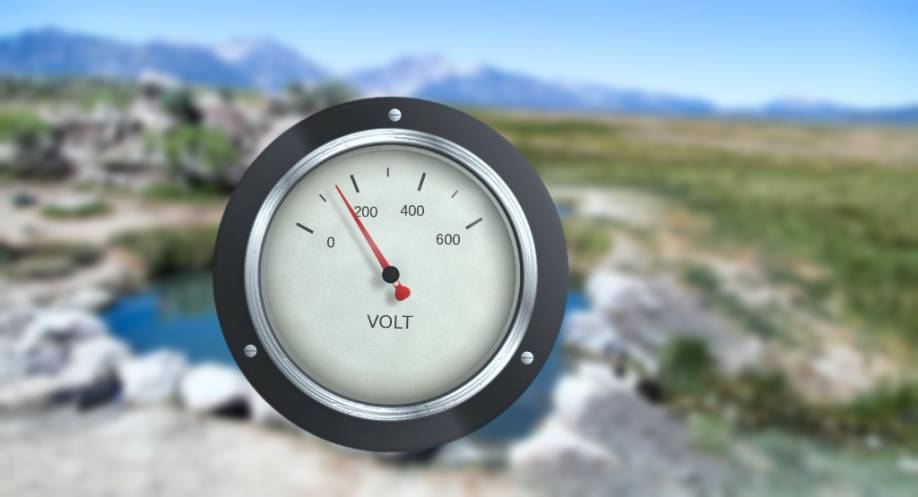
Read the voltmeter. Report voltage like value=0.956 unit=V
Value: value=150 unit=V
